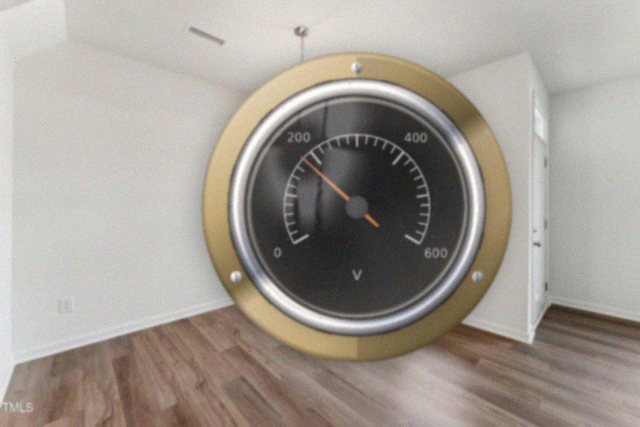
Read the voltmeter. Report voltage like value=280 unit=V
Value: value=180 unit=V
